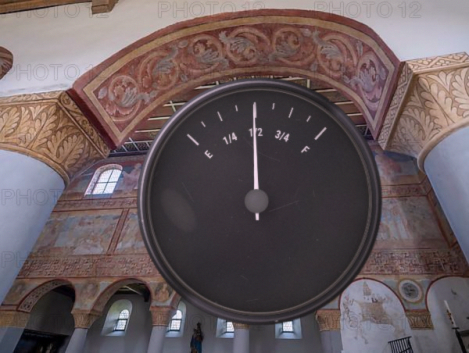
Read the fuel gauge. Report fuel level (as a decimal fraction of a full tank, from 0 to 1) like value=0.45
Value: value=0.5
